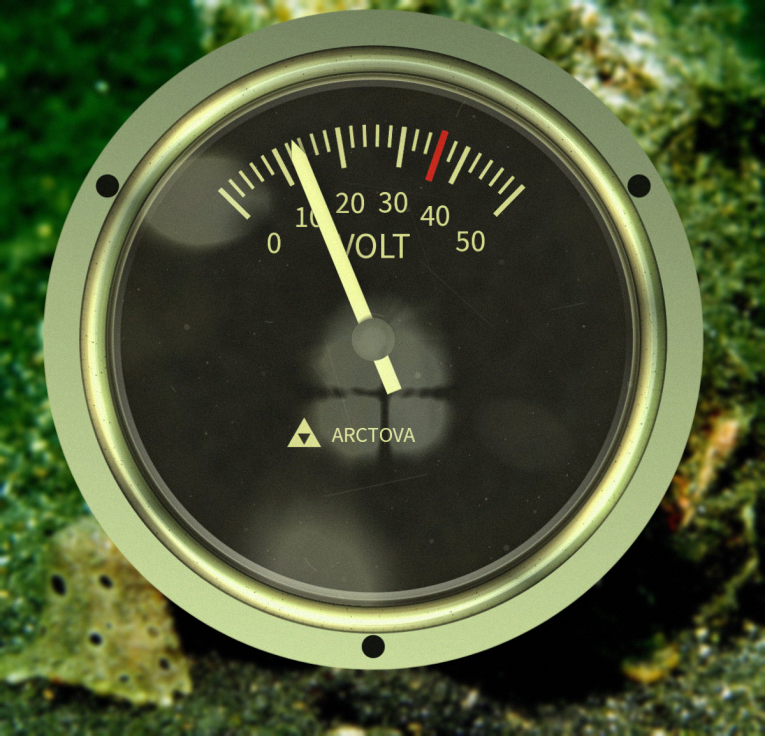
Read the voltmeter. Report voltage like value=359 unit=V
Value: value=13 unit=V
